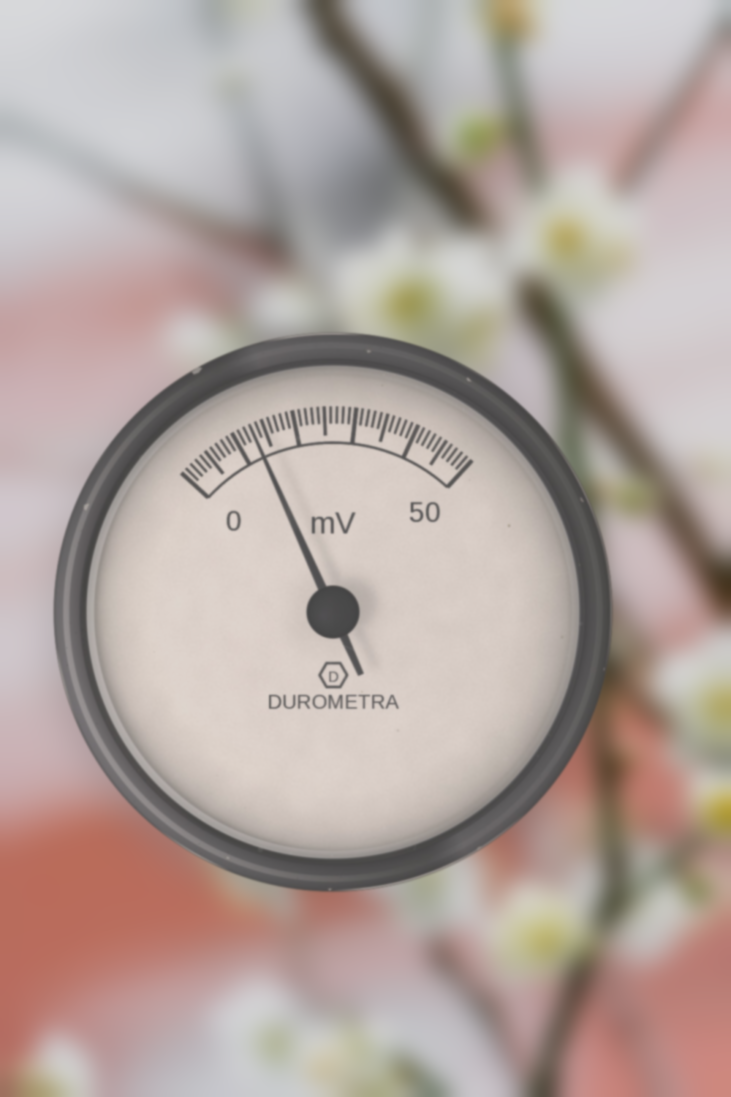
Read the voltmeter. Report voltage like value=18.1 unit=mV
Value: value=13 unit=mV
